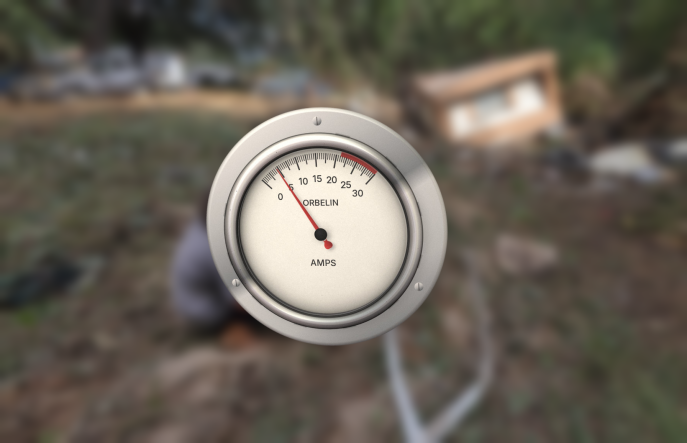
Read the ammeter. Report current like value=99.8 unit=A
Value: value=5 unit=A
